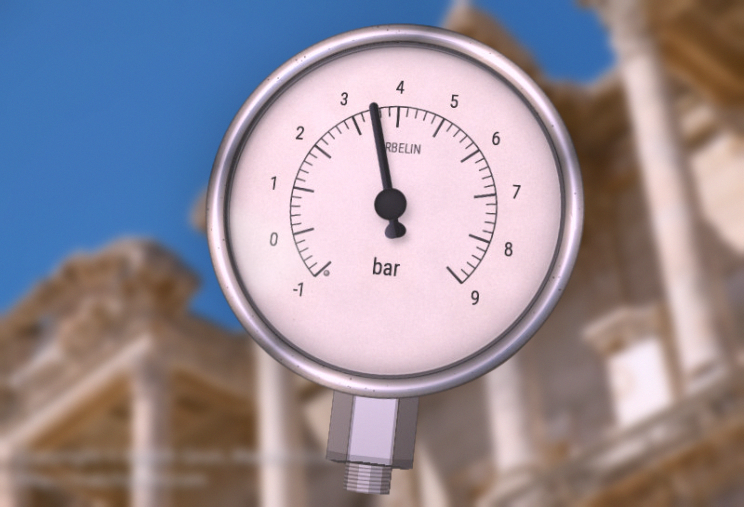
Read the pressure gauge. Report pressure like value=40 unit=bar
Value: value=3.5 unit=bar
